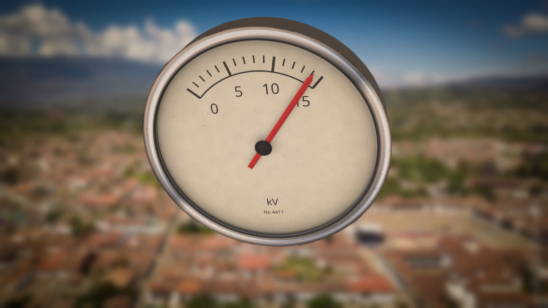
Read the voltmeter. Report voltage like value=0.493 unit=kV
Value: value=14 unit=kV
